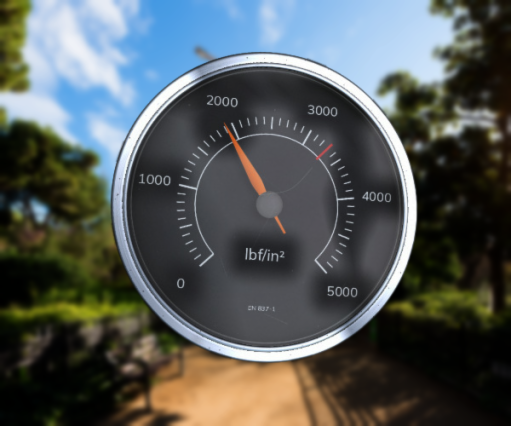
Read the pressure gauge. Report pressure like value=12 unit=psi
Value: value=1900 unit=psi
